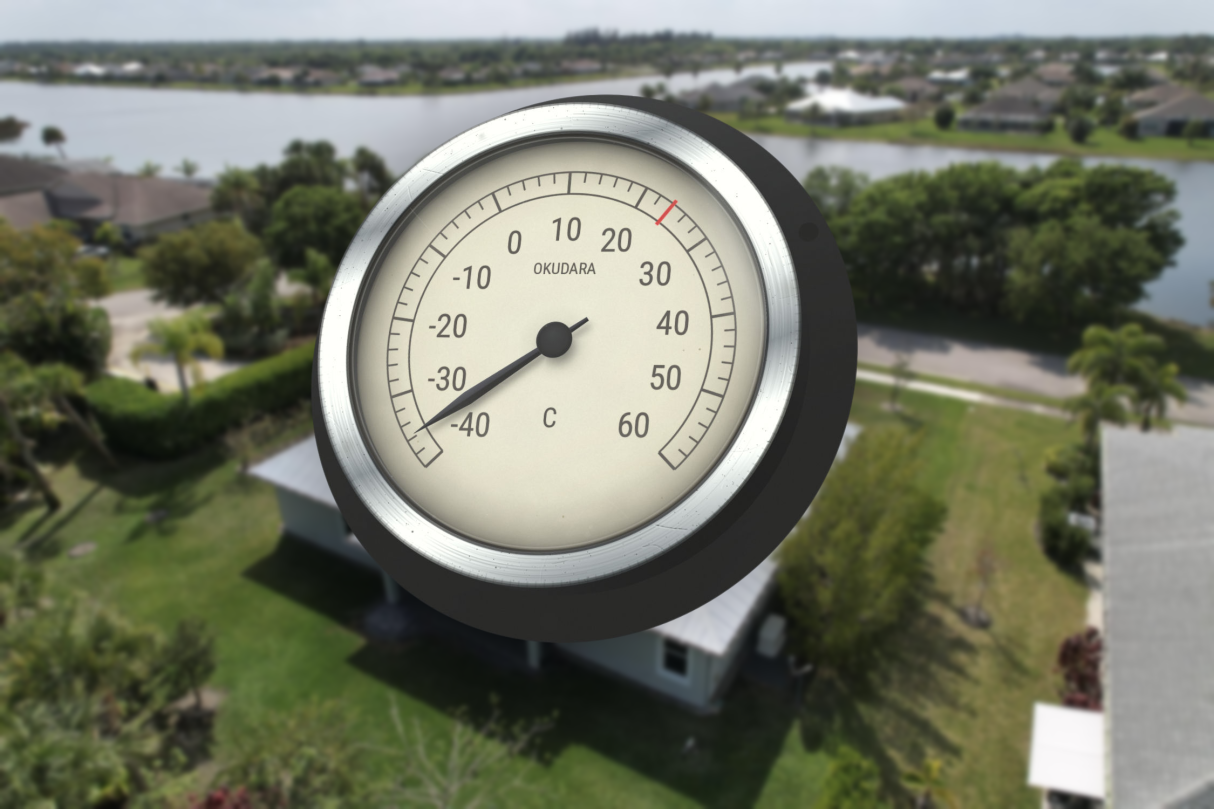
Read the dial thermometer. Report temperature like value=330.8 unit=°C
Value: value=-36 unit=°C
